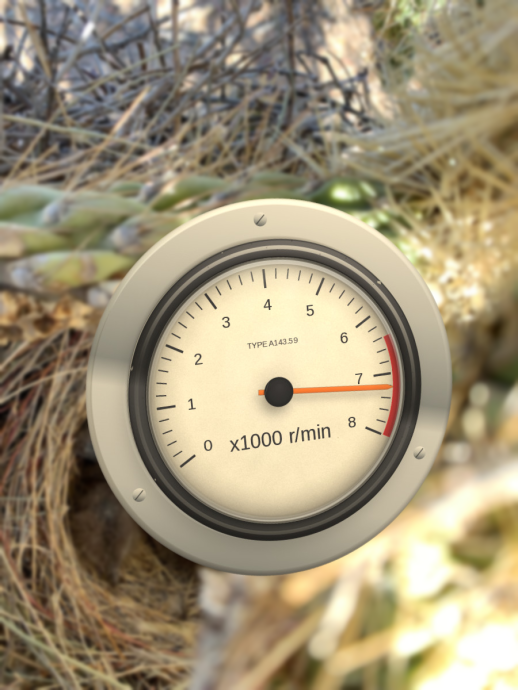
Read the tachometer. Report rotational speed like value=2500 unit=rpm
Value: value=7200 unit=rpm
